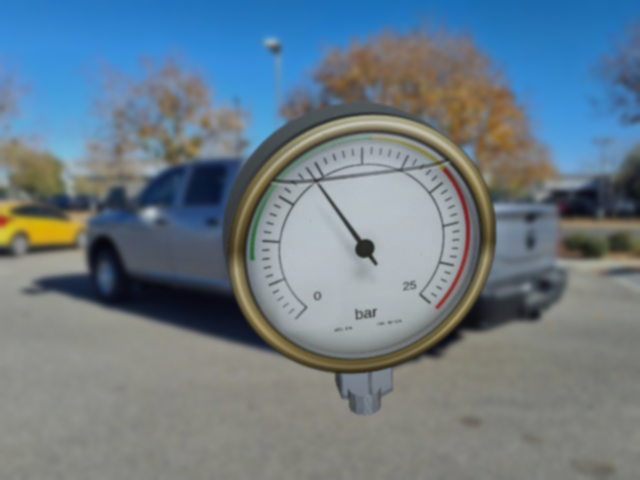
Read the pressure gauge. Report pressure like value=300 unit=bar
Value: value=9.5 unit=bar
